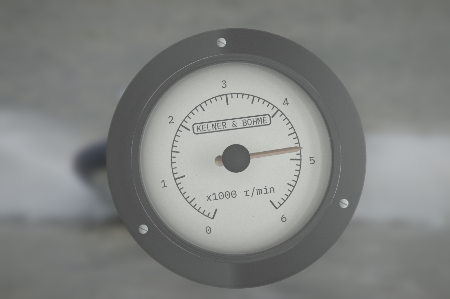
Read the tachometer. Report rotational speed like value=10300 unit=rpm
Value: value=4800 unit=rpm
